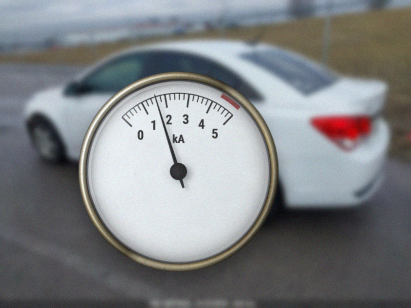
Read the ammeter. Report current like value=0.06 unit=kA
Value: value=1.6 unit=kA
